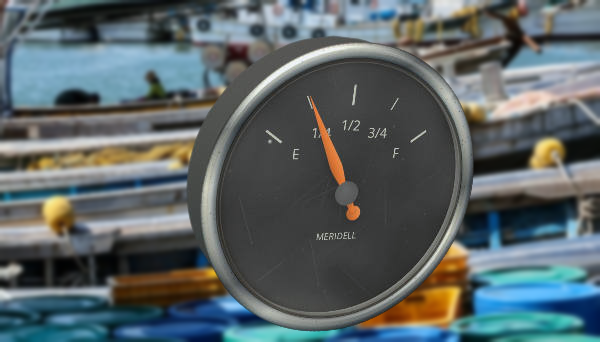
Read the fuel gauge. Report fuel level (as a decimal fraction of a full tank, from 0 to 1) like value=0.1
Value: value=0.25
